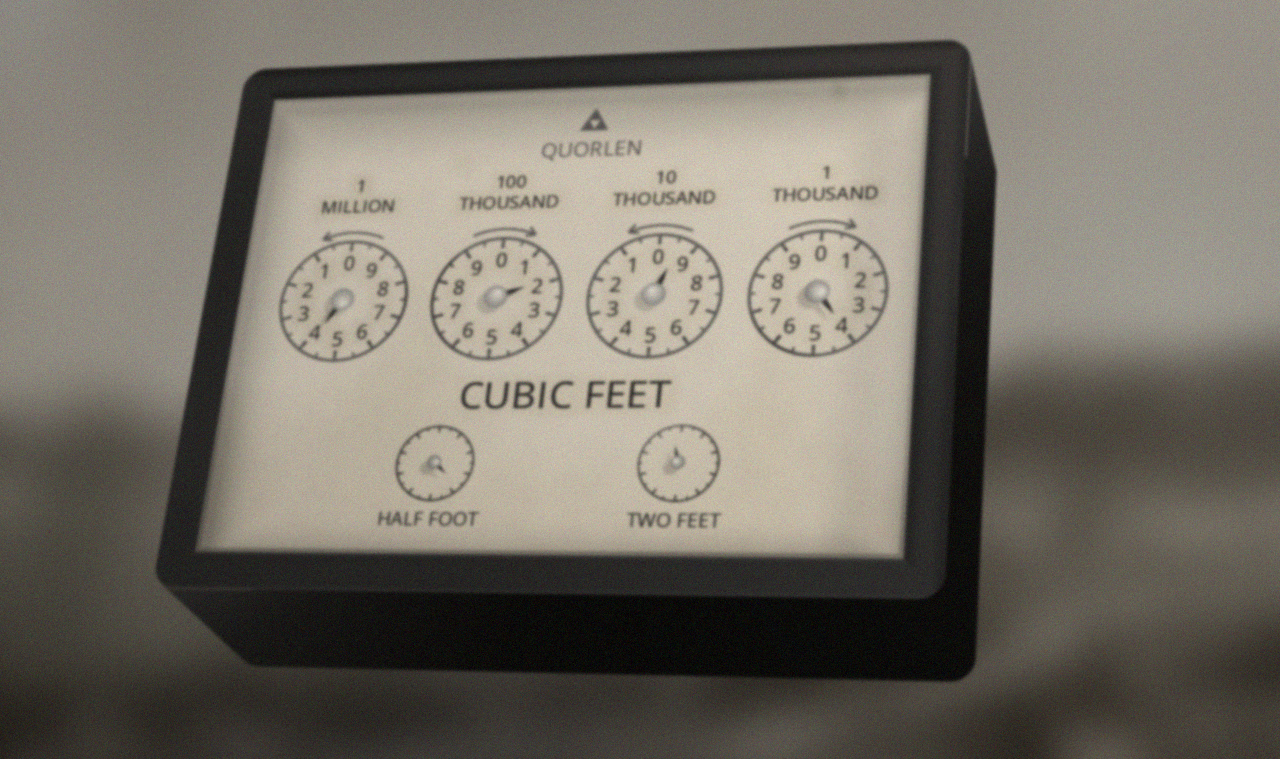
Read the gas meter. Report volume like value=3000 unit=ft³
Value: value=419400 unit=ft³
